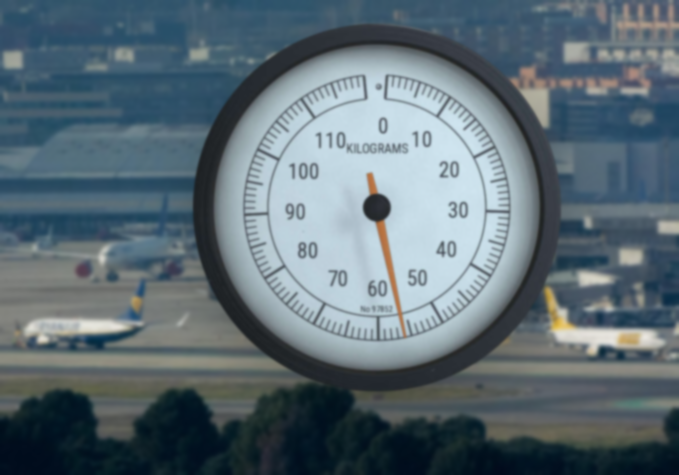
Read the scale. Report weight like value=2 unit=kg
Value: value=56 unit=kg
